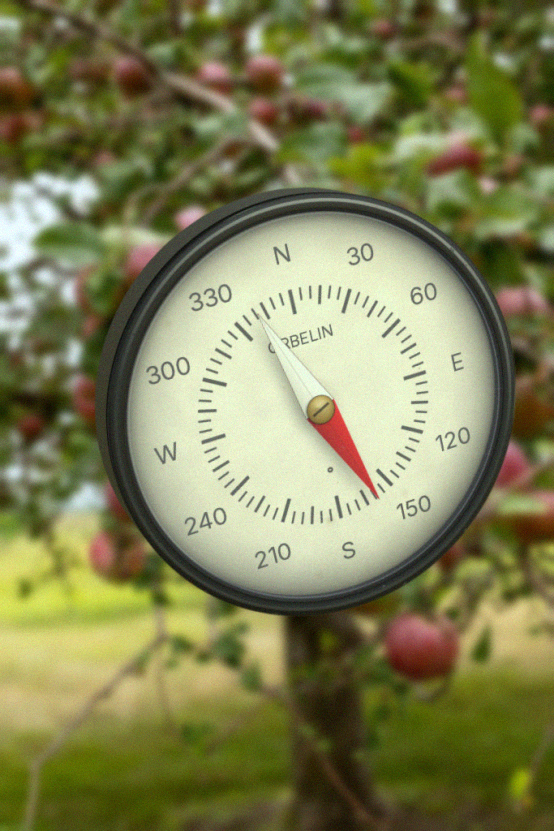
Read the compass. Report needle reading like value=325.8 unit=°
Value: value=160 unit=°
